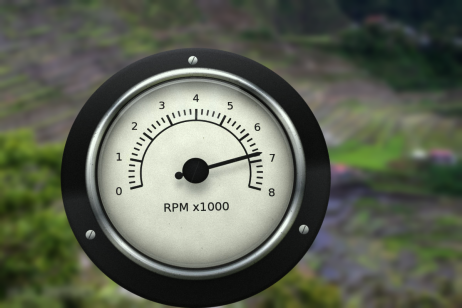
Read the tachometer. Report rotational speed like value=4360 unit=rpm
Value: value=6800 unit=rpm
